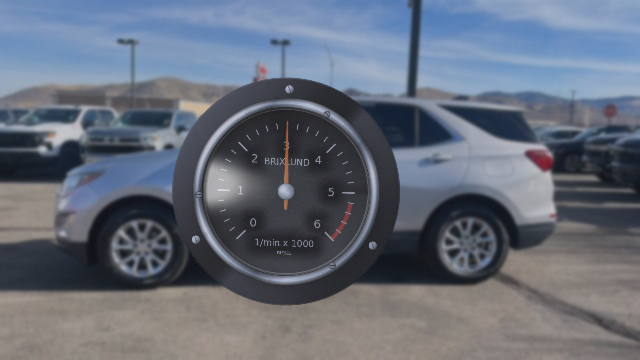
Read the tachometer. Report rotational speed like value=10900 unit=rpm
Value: value=3000 unit=rpm
